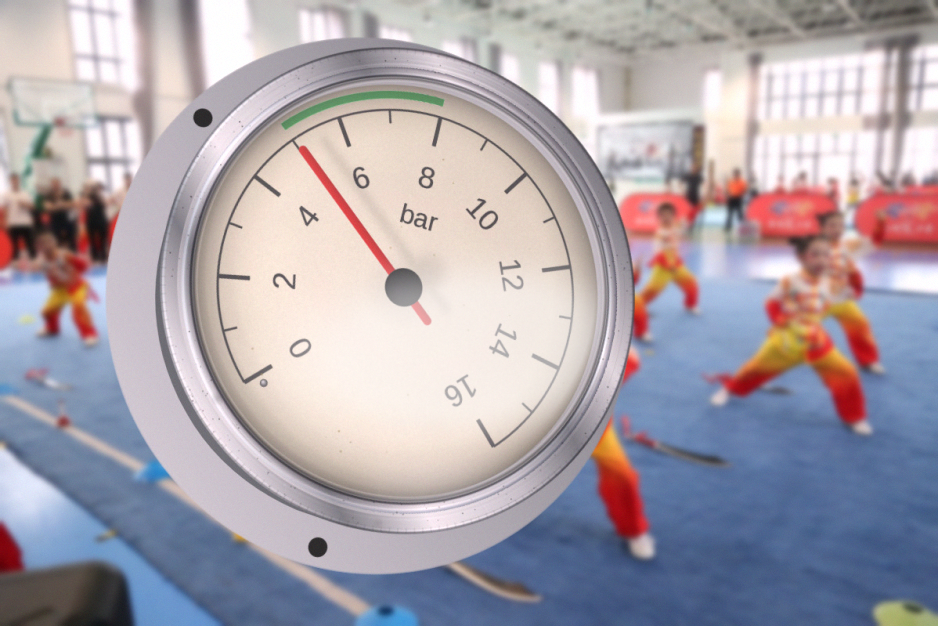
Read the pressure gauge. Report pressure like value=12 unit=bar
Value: value=5 unit=bar
